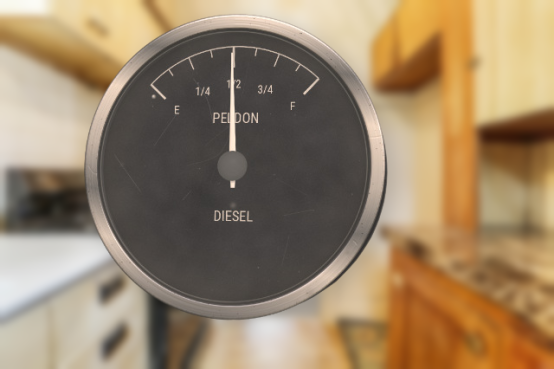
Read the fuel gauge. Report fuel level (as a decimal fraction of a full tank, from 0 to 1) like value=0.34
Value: value=0.5
